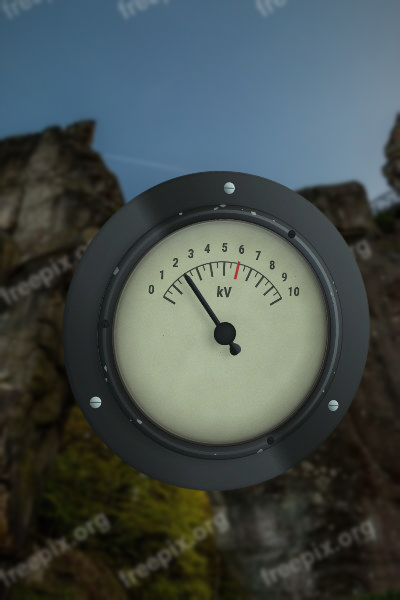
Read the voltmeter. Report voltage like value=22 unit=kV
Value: value=2 unit=kV
